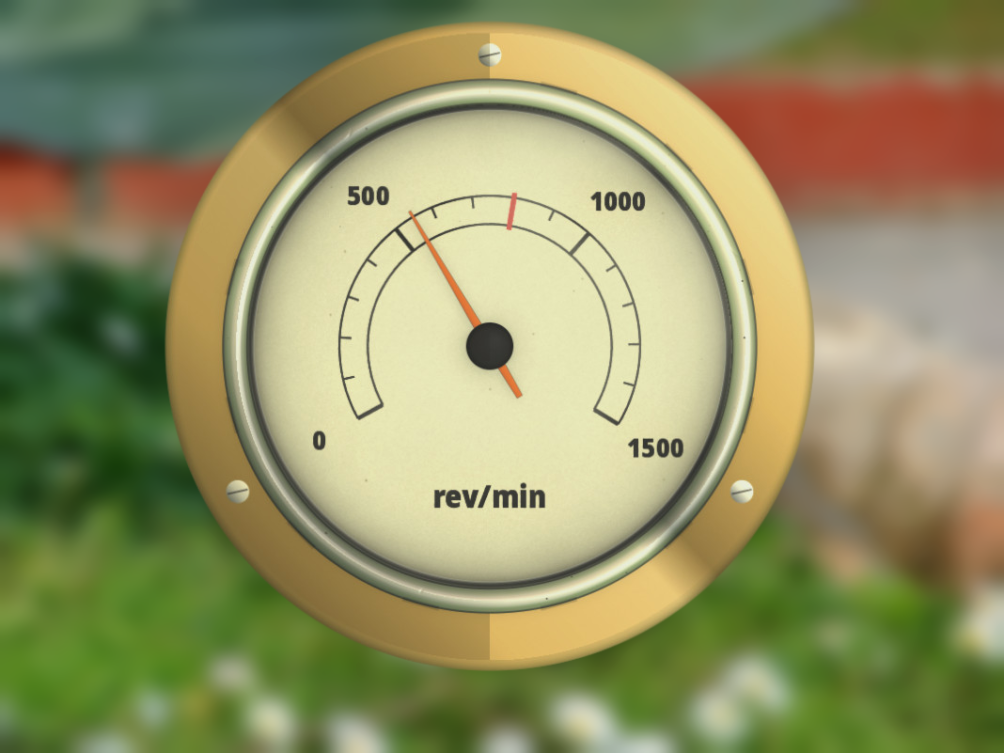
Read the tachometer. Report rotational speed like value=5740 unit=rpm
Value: value=550 unit=rpm
